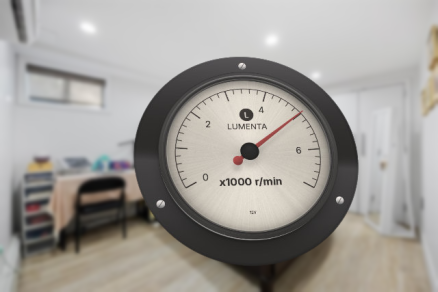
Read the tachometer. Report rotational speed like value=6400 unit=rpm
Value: value=5000 unit=rpm
